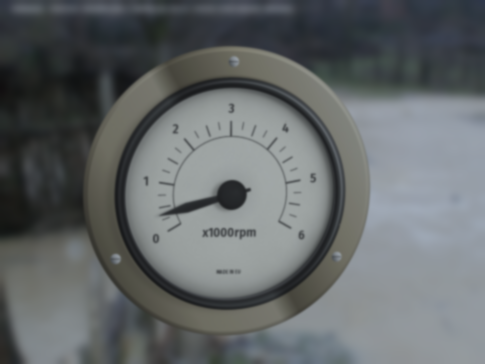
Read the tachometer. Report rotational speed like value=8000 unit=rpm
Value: value=375 unit=rpm
